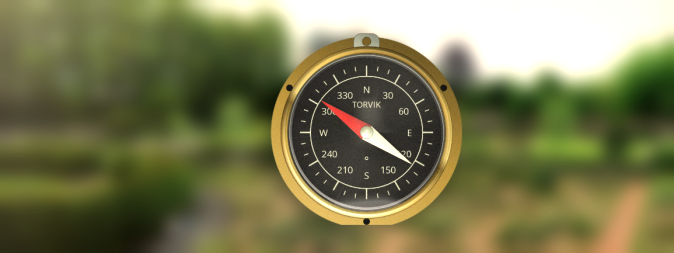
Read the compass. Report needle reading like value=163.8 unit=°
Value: value=305 unit=°
